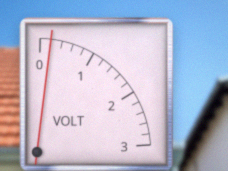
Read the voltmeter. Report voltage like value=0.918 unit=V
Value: value=0.2 unit=V
